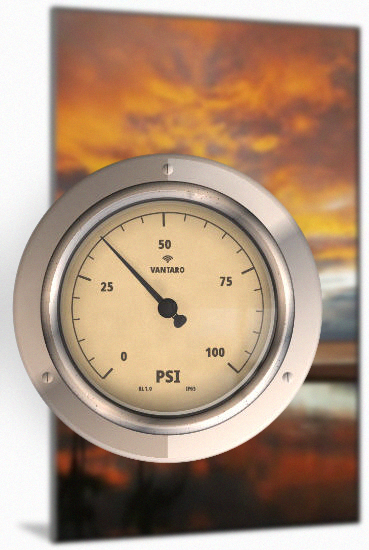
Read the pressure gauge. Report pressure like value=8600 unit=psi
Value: value=35 unit=psi
